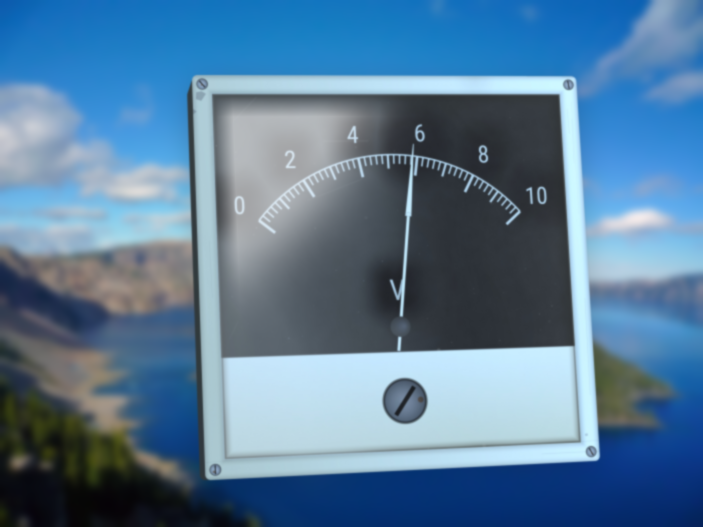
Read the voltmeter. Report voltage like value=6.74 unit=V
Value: value=5.8 unit=V
